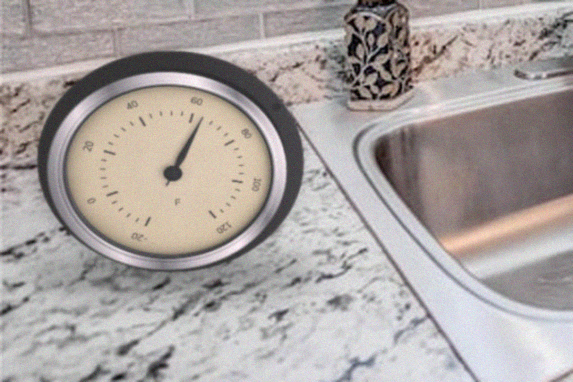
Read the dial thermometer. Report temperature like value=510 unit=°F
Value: value=64 unit=°F
